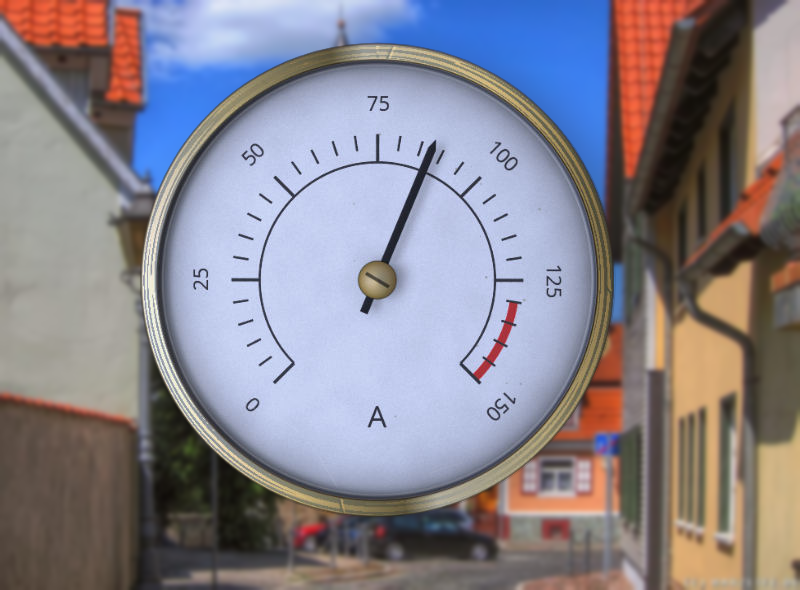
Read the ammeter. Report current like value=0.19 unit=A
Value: value=87.5 unit=A
